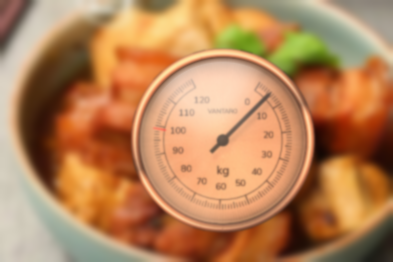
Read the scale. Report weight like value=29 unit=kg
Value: value=5 unit=kg
